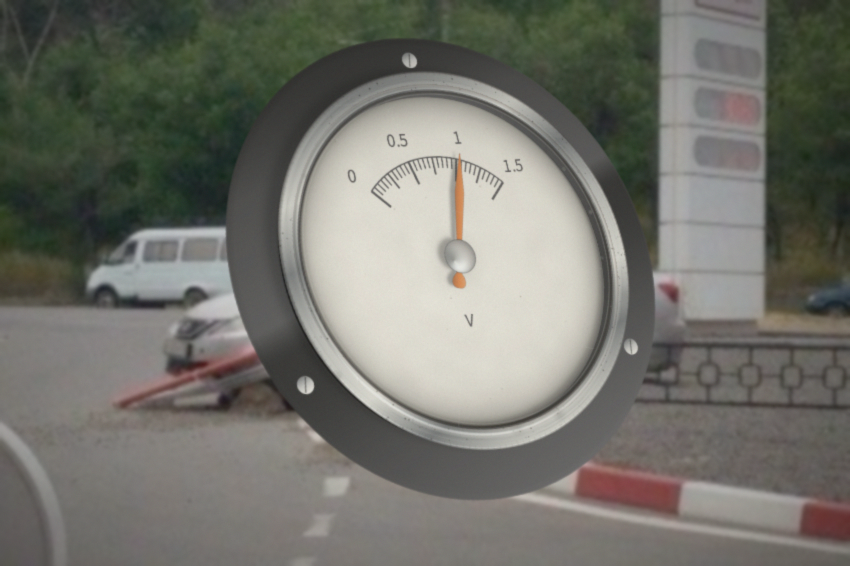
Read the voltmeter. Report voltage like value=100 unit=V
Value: value=1 unit=V
